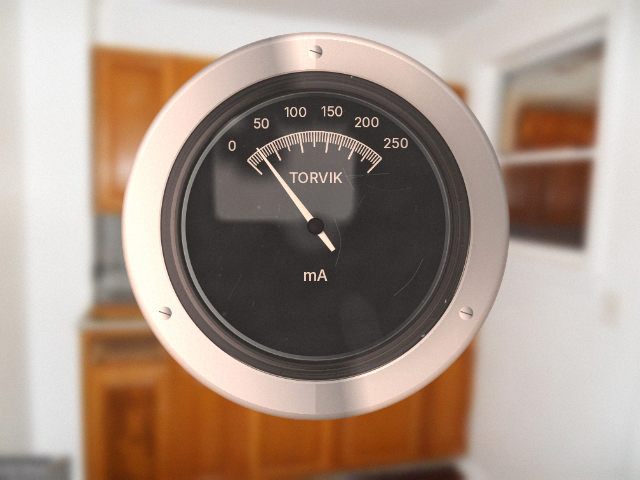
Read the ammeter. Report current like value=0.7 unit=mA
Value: value=25 unit=mA
